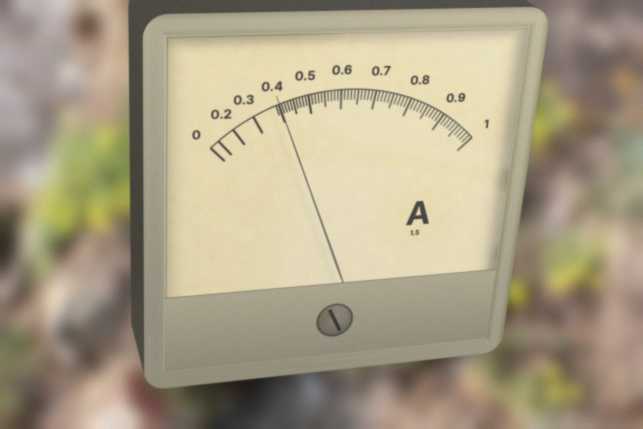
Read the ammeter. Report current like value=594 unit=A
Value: value=0.4 unit=A
